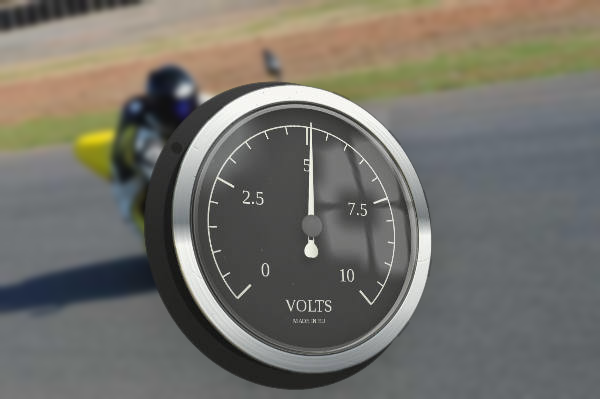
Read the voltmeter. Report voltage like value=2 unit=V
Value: value=5 unit=V
